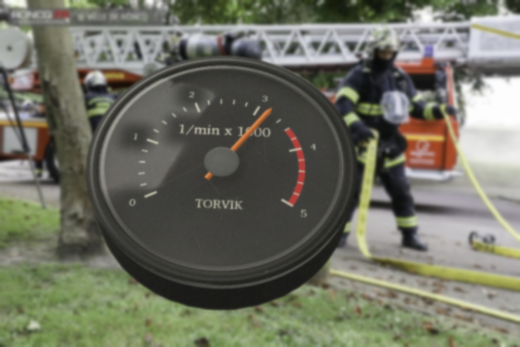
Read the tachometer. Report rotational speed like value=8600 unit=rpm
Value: value=3200 unit=rpm
